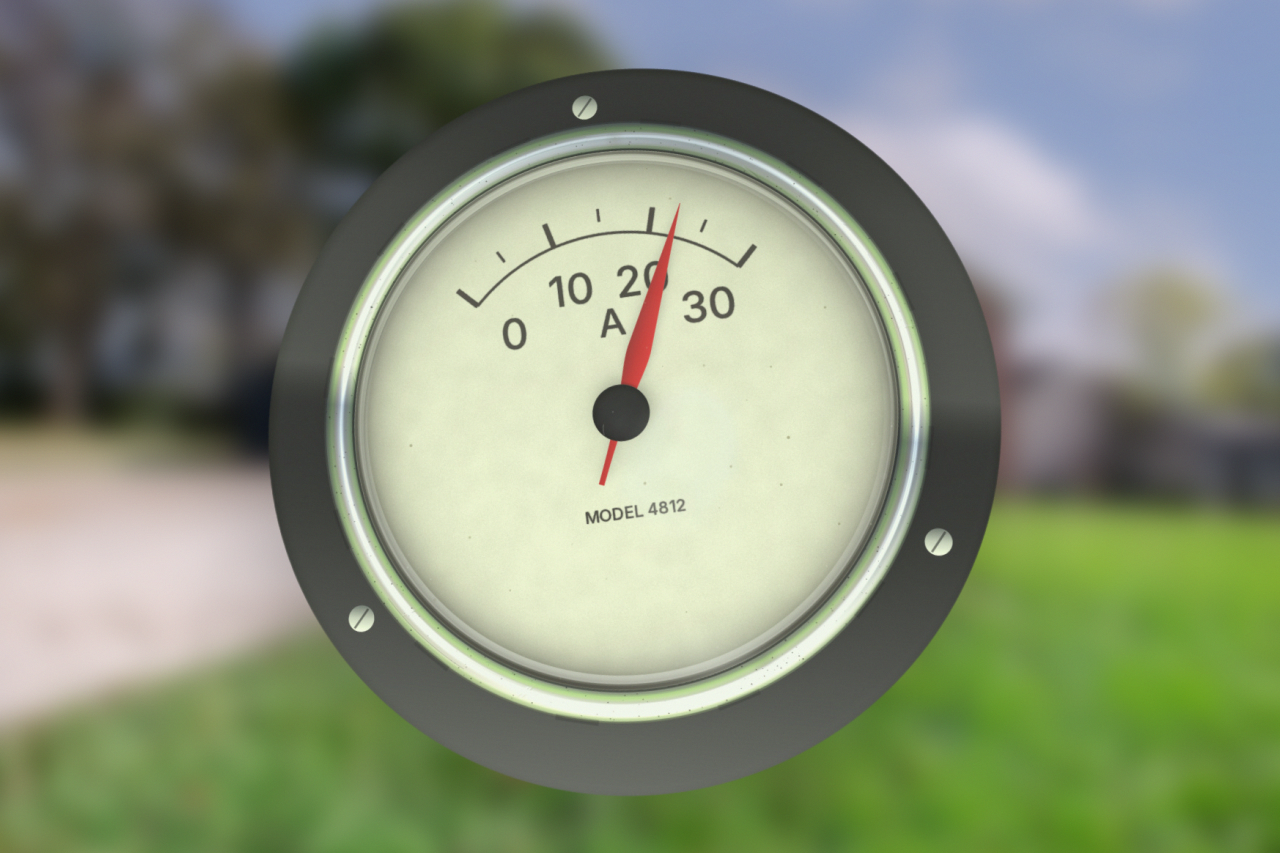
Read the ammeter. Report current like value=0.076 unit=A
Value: value=22.5 unit=A
